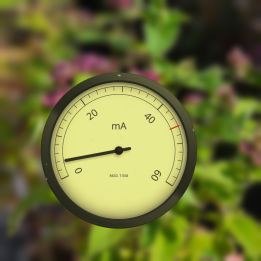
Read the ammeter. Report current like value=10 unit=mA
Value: value=4 unit=mA
